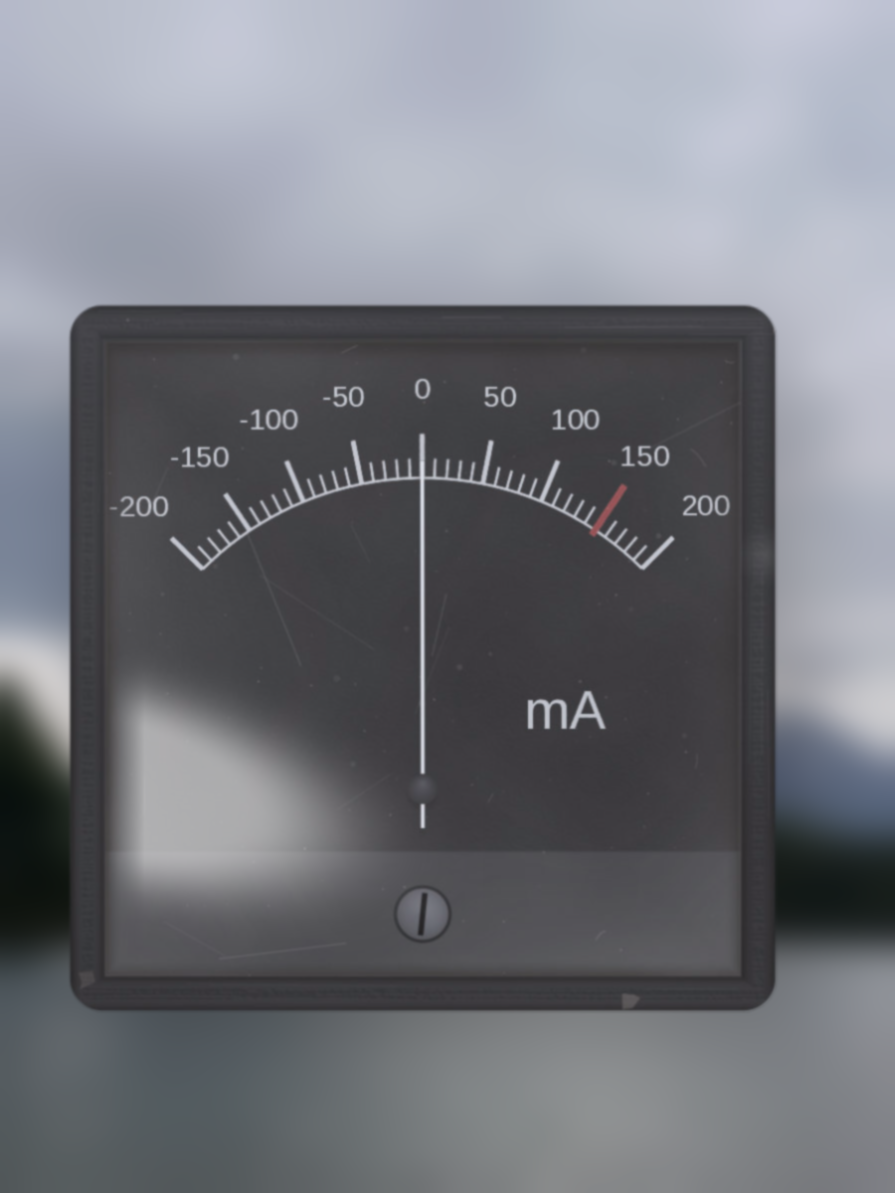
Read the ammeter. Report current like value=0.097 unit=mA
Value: value=0 unit=mA
